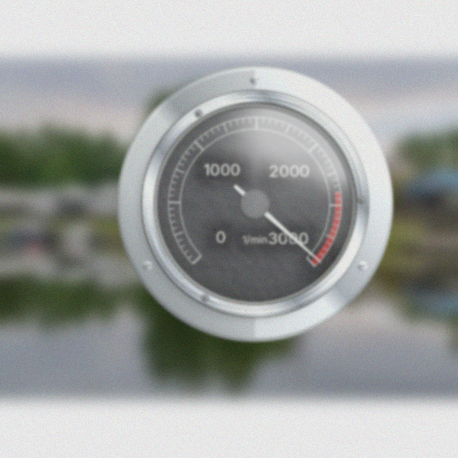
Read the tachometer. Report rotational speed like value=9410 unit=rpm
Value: value=2950 unit=rpm
